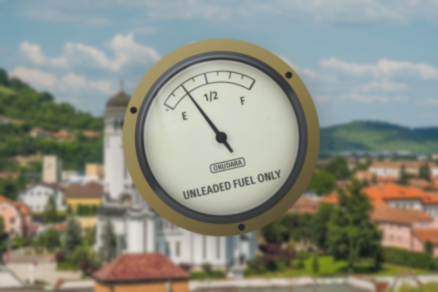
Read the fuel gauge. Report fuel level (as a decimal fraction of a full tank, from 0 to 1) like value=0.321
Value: value=0.25
